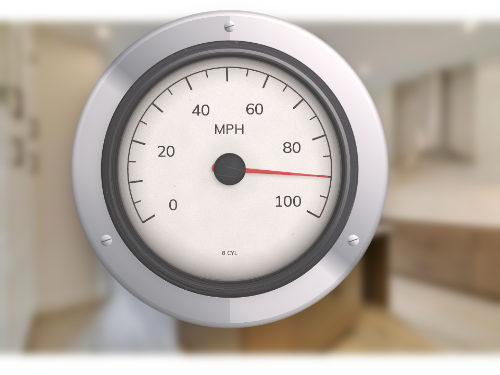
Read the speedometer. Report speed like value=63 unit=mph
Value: value=90 unit=mph
